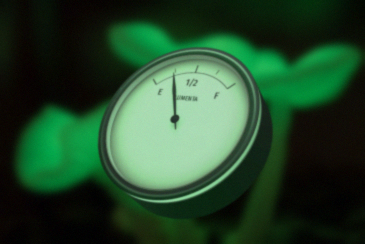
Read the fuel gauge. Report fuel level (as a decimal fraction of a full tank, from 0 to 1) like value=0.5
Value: value=0.25
